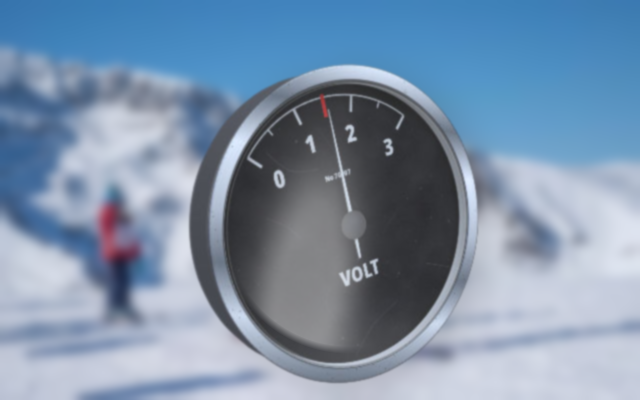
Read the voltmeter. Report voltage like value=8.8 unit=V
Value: value=1.5 unit=V
